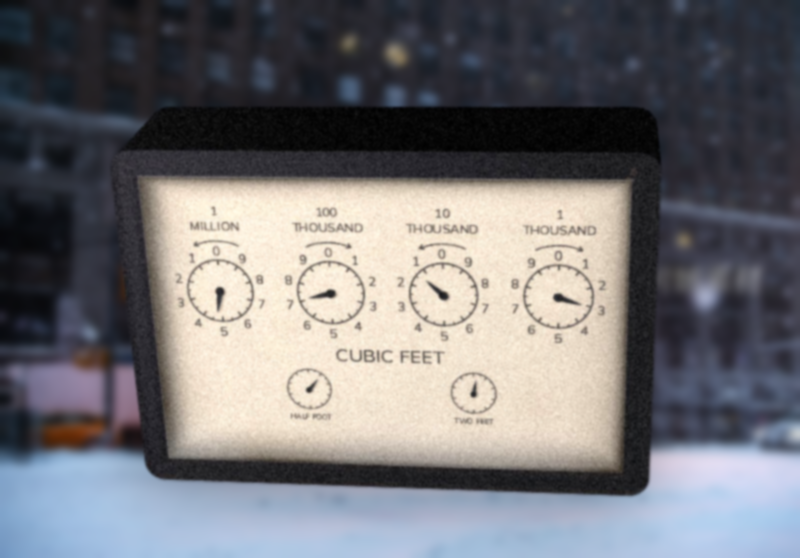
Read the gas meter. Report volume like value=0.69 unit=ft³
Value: value=471300 unit=ft³
